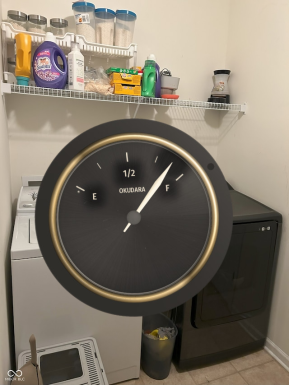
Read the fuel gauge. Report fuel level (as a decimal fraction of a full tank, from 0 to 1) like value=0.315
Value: value=0.875
